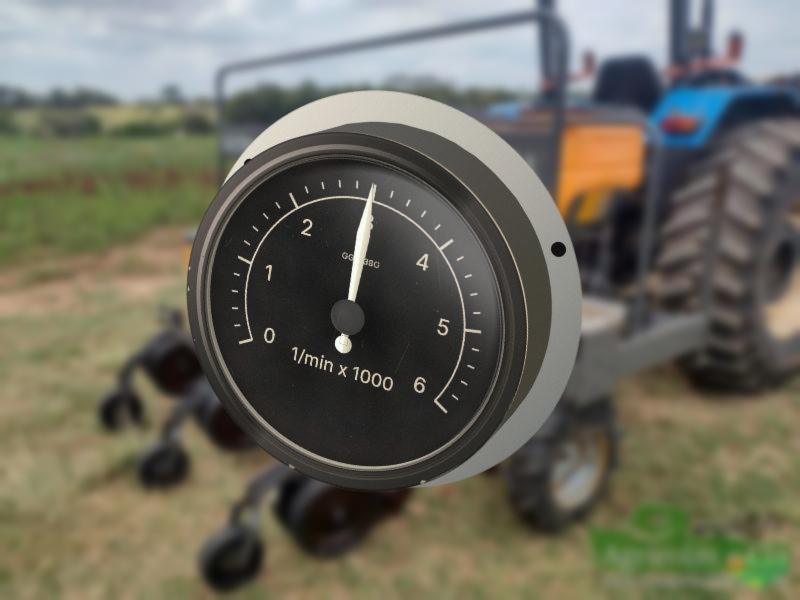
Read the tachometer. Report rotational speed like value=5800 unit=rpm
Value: value=3000 unit=rpm
